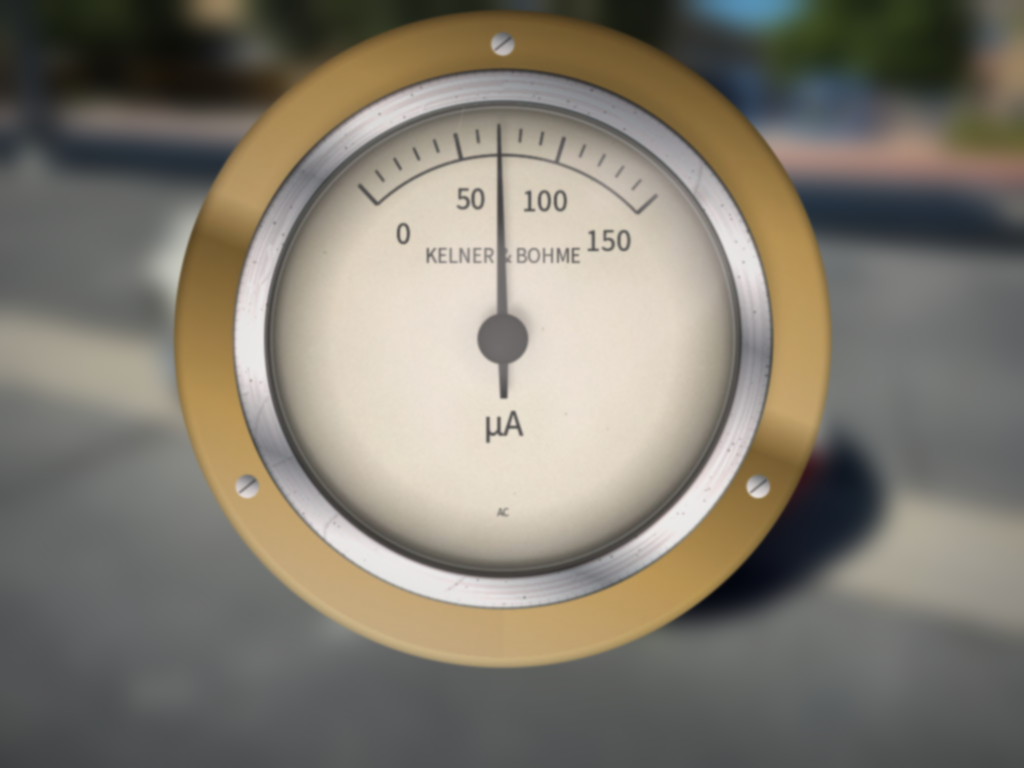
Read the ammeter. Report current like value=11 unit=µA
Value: value=70 unit=µA
